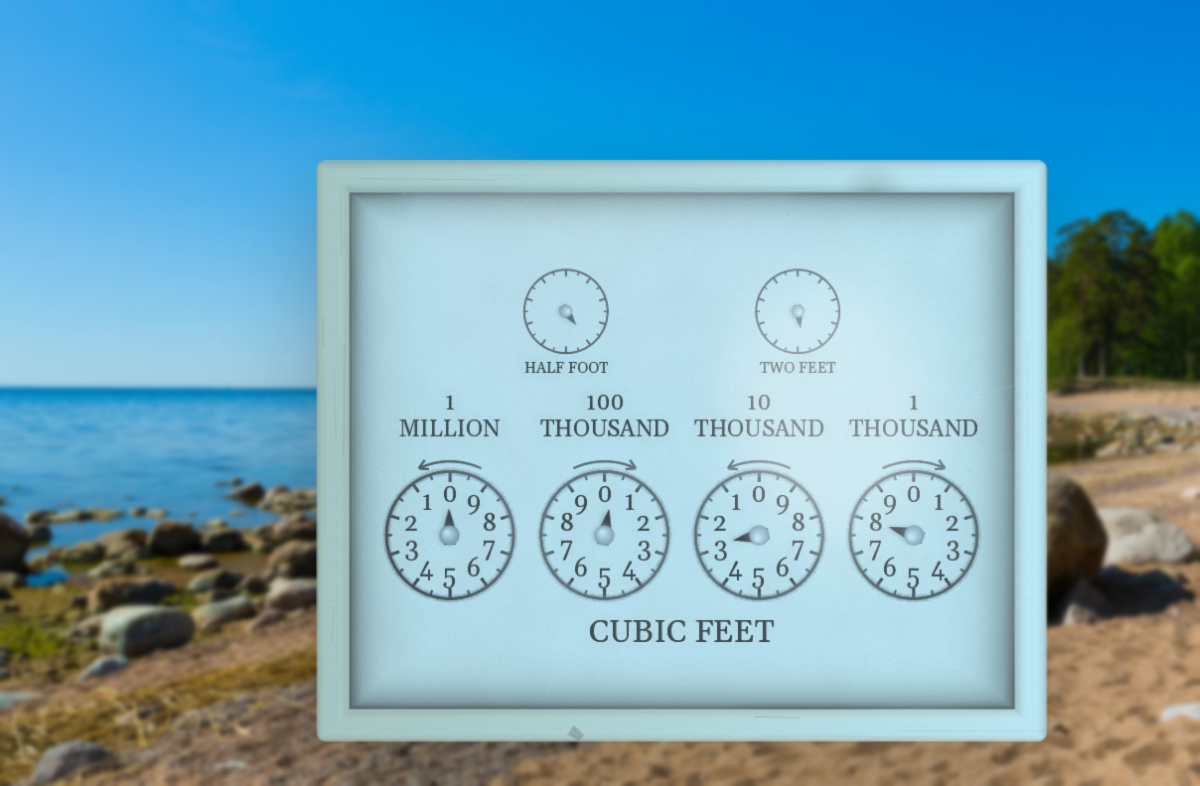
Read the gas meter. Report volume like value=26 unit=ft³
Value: value=2800 unit=ft³
